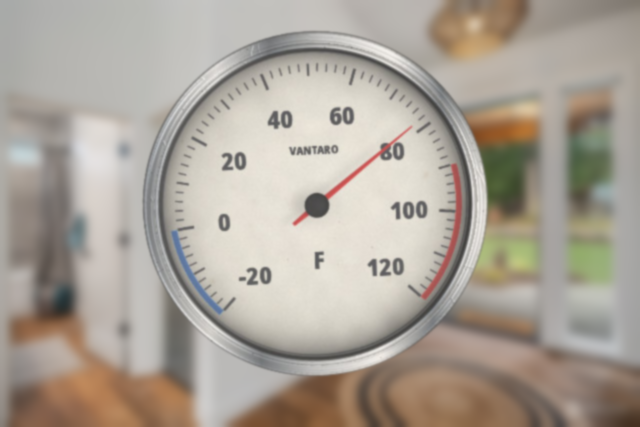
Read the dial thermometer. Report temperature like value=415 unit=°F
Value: value=78 unit=°F
